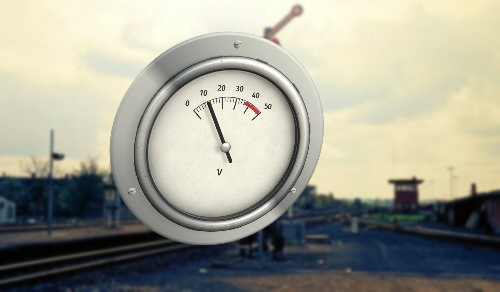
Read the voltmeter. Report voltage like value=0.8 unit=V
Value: value=10 unit=V
